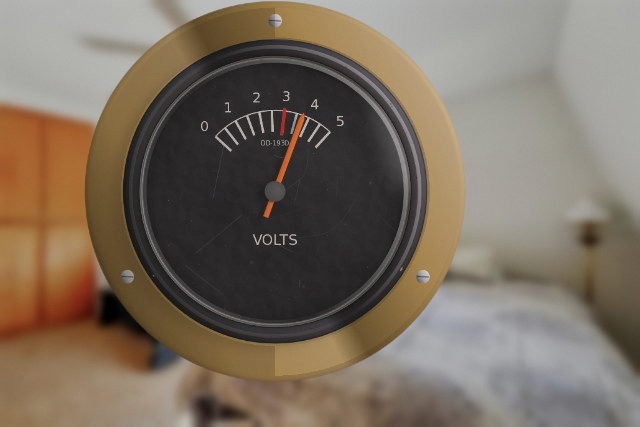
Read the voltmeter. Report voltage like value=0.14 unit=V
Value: value=3.75 unit=V
